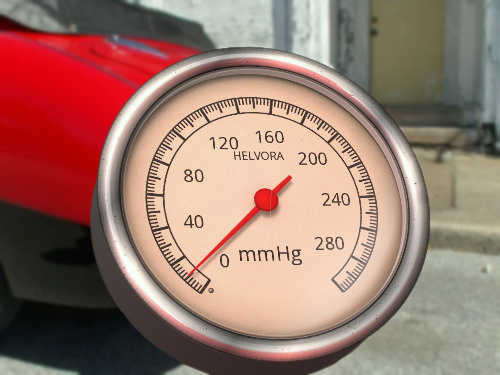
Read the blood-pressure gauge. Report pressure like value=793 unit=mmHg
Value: value=10 unit=mmHg
